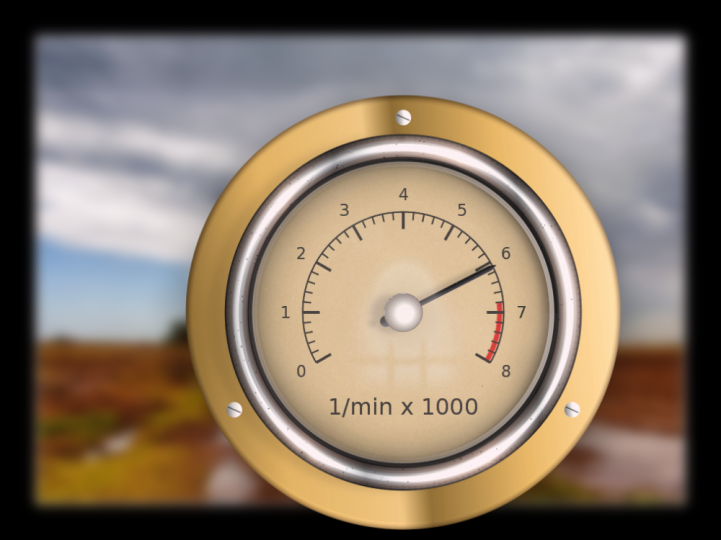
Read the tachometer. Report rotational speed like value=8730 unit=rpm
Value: value=6100 unit=rpm
